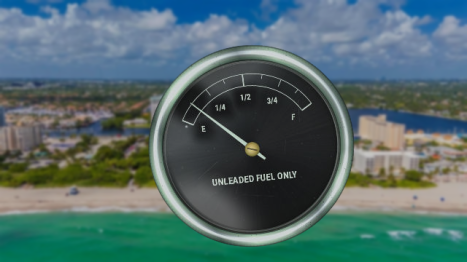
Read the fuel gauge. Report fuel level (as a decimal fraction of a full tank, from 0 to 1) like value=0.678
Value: value=0.125
